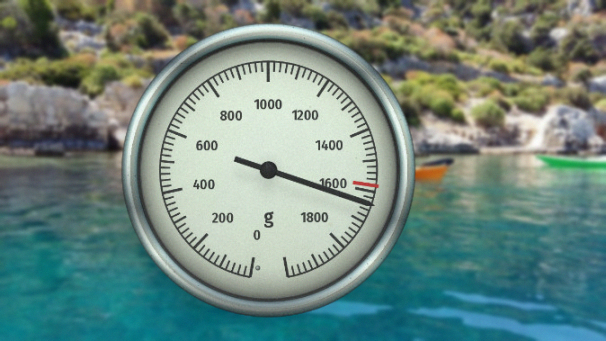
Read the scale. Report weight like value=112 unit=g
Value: value=1640 unit=g
